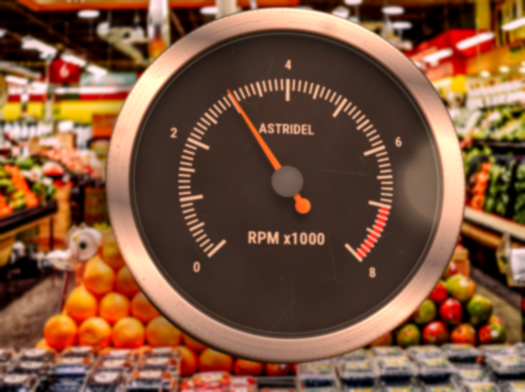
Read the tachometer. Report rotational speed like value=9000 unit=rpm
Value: value=3000 unit=rpm
